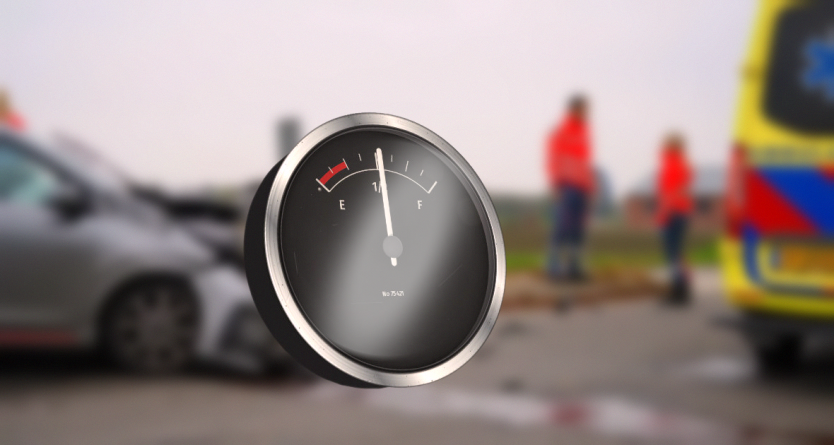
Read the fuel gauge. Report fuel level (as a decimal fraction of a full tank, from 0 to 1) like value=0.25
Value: value=0.5
